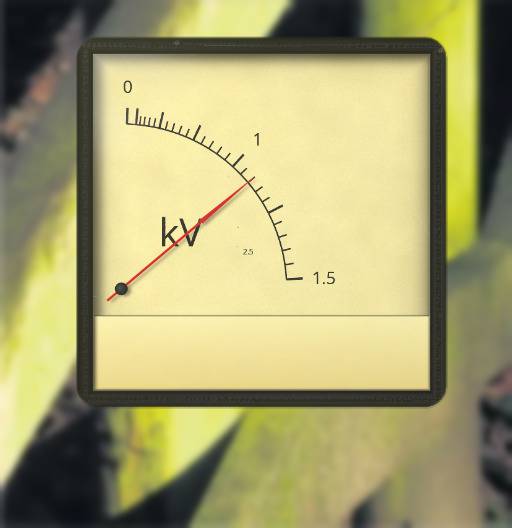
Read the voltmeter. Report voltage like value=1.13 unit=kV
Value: value=1.1 unit=kV
